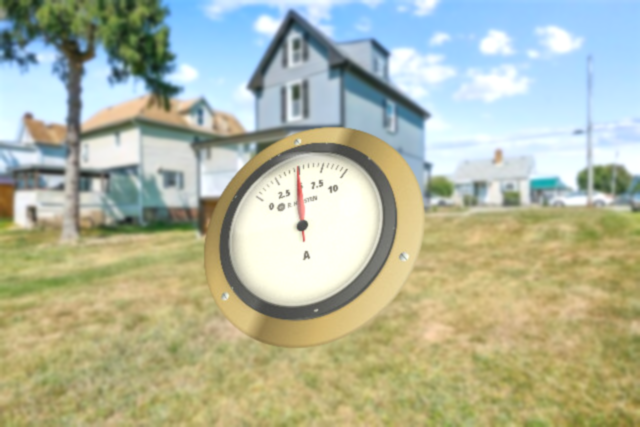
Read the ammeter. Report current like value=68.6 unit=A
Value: value=5 unit=A
